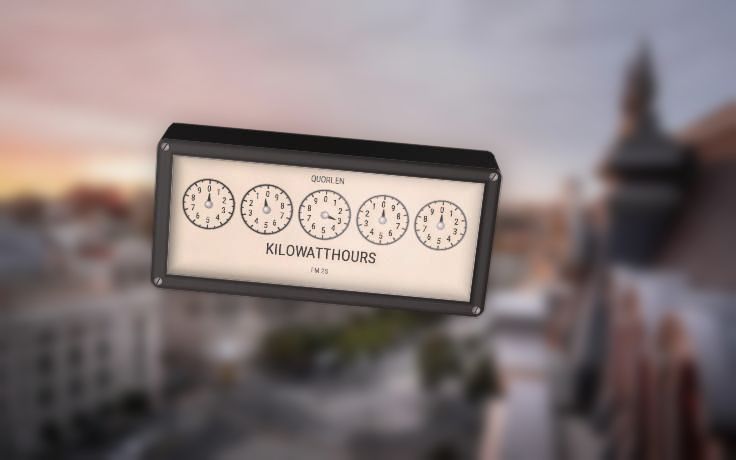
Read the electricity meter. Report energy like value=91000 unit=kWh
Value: value=300 unit=kWh
